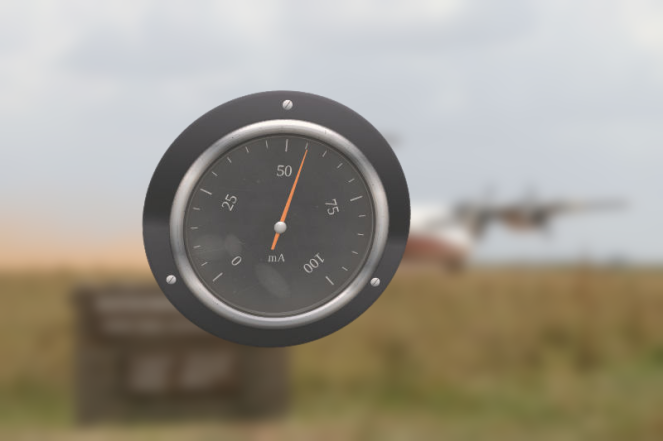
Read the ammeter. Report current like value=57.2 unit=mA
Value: value=55 unit=mA
